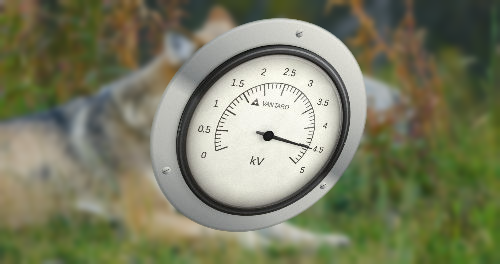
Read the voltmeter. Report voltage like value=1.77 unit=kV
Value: value=4.5 unit=kV
